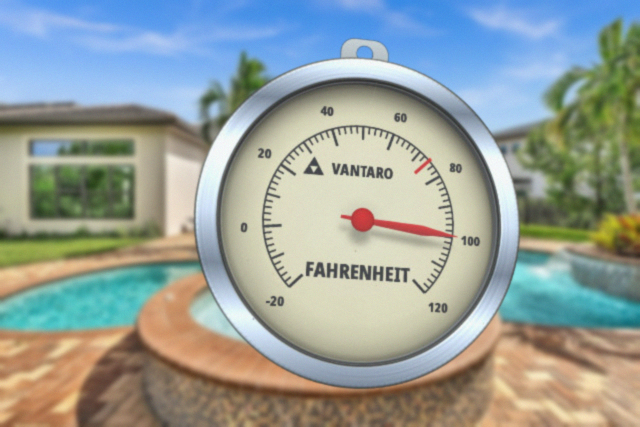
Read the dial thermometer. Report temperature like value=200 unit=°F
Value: value=100 unit=°F
